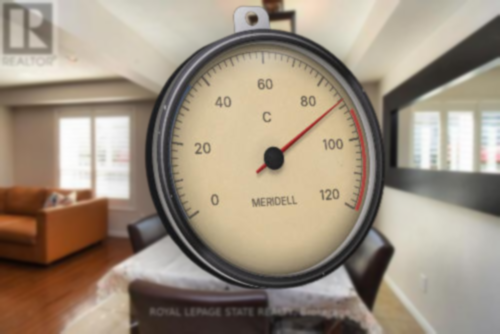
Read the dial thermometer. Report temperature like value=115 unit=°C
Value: value=88 unit=°C
